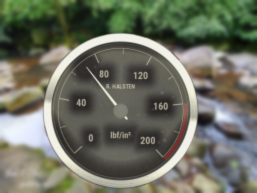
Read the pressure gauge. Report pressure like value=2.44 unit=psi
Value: value=70 unit=psi
